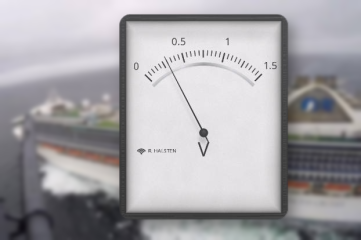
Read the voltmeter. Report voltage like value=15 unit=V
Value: value=0.3 unit=V
